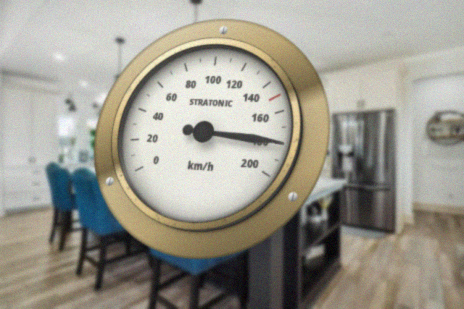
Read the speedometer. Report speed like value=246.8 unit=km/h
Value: value=180 unit=km/h
